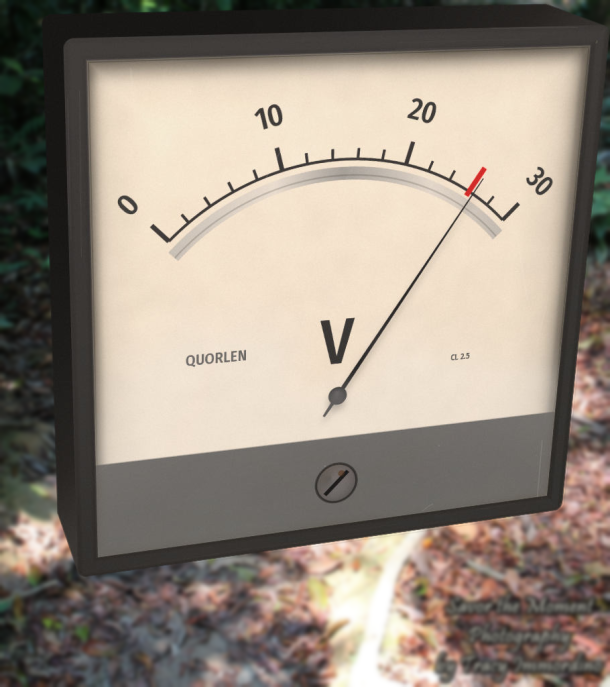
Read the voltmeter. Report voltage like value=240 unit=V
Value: value=26 unit=V
